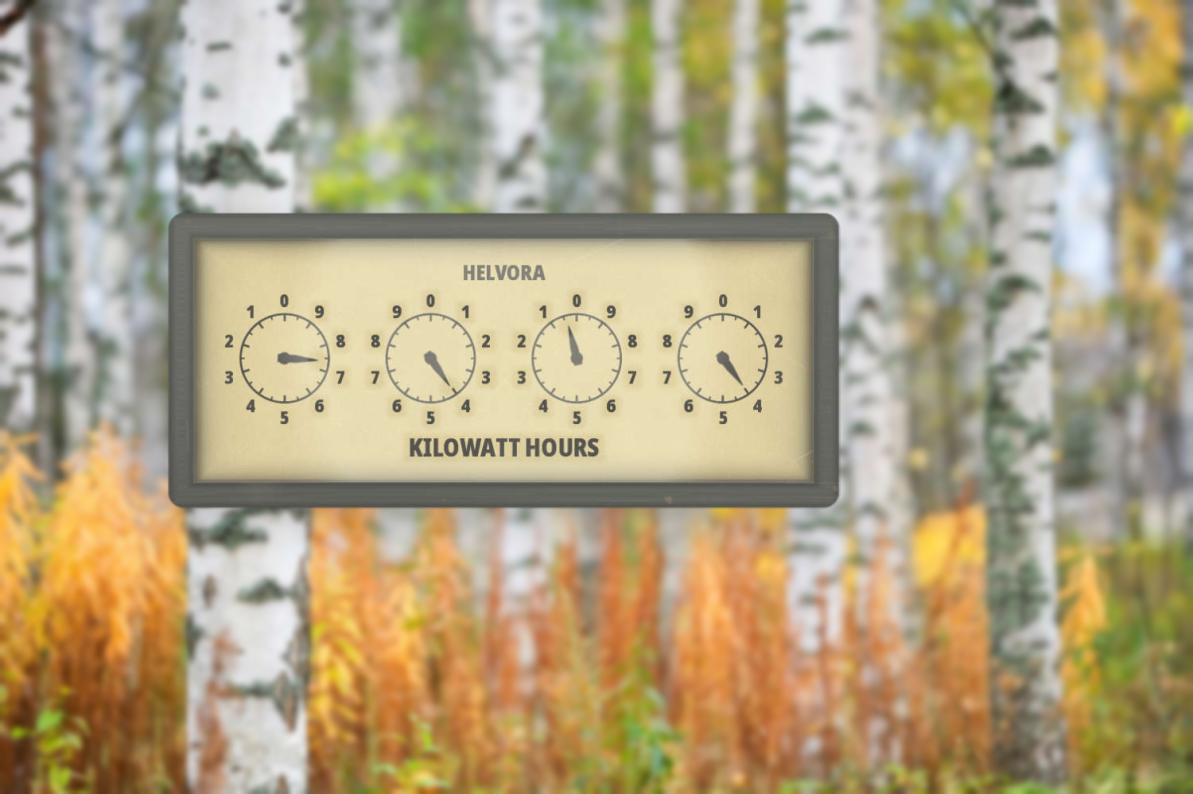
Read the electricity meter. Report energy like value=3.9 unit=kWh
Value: value=7404 unit=kWh
